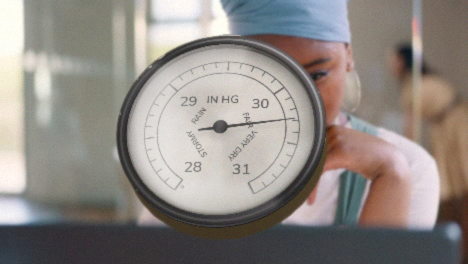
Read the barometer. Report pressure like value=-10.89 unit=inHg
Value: value=30.3 unit=inHg
